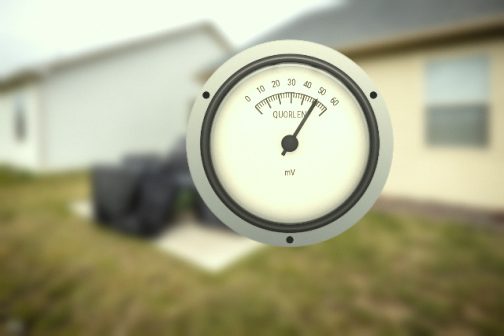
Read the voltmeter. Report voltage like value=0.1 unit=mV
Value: value=50 unit=mV
